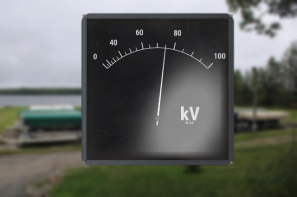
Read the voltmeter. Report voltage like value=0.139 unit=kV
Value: value=75 unit=kV
